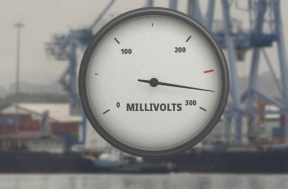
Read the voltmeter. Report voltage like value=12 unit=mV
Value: value=275 unit=mV
